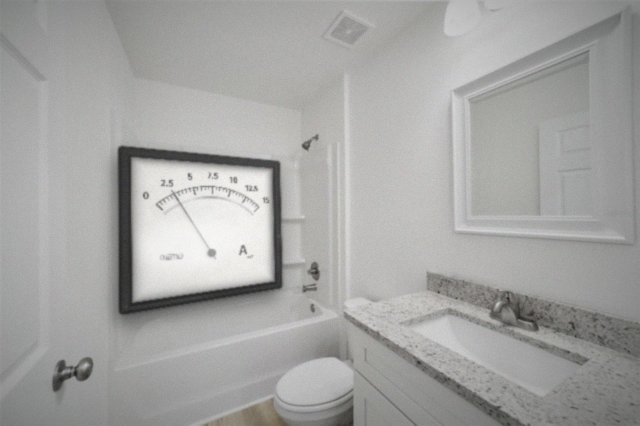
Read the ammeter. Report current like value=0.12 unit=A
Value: value=2.5 unit=A
